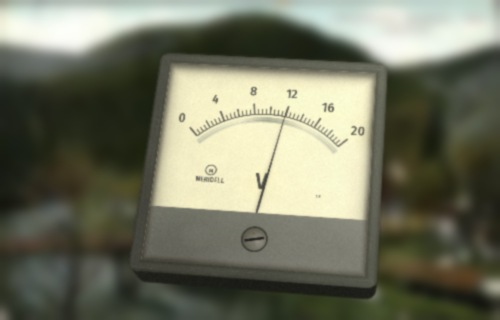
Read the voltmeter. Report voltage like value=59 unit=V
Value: value=12 unit=V
